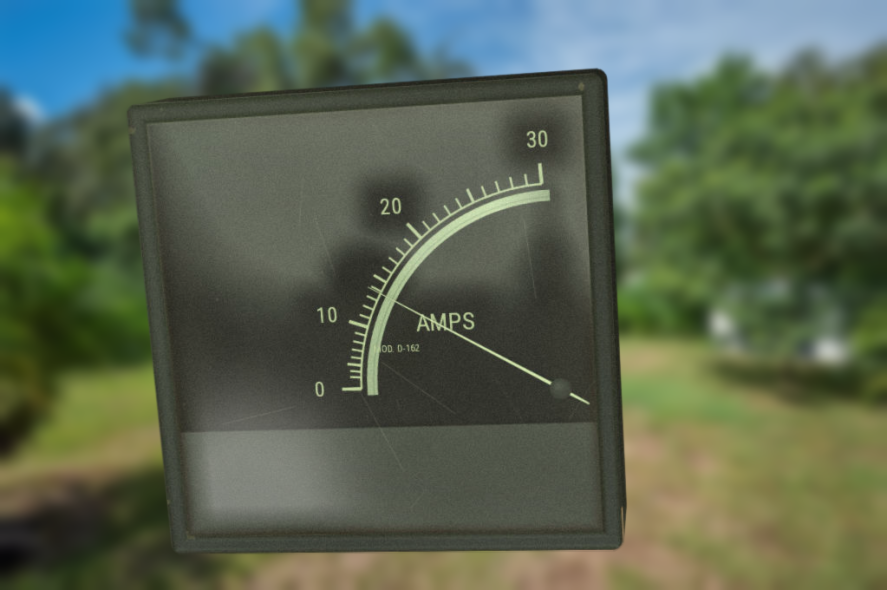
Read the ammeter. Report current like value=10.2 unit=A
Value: value=14 unit=A
